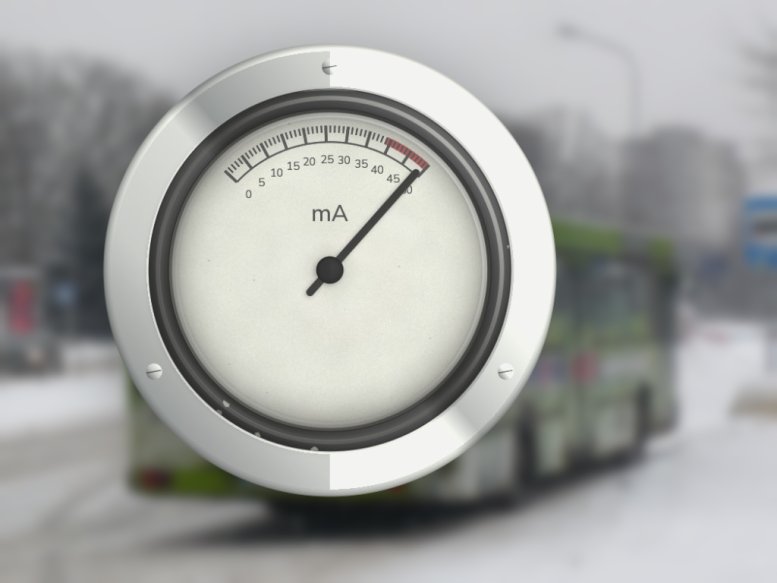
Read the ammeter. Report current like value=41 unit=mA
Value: value=49 unit=mA
